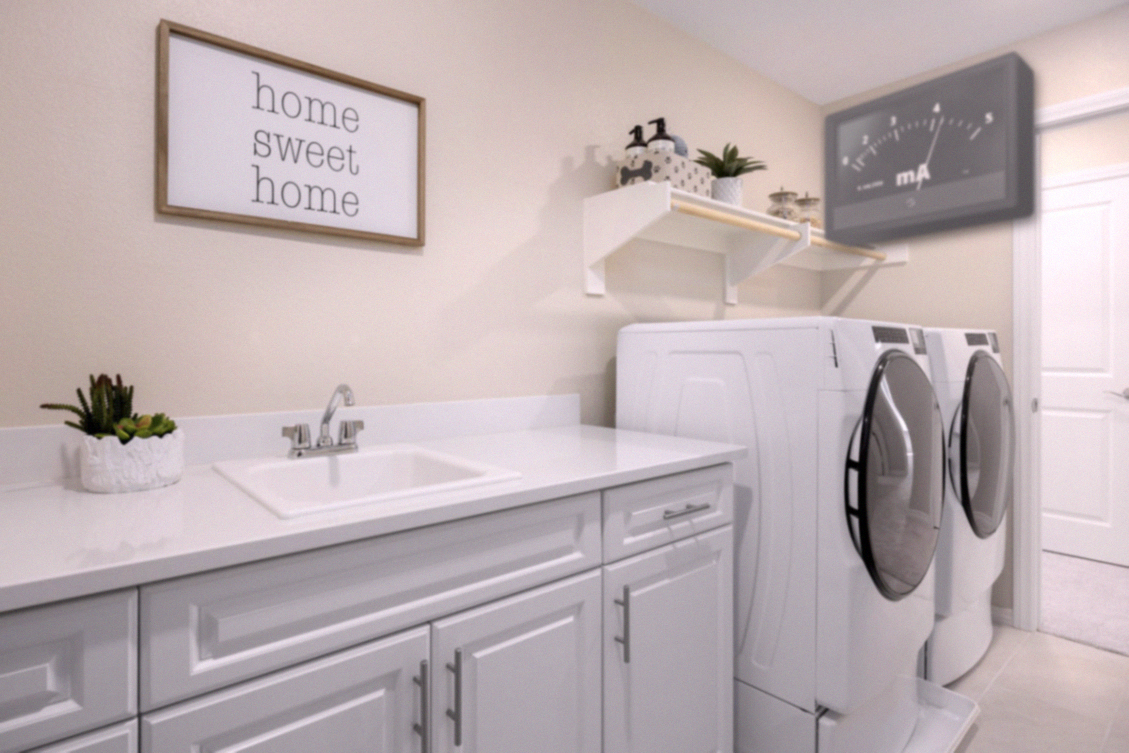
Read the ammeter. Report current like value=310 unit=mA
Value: value=4.2 unit=mA
